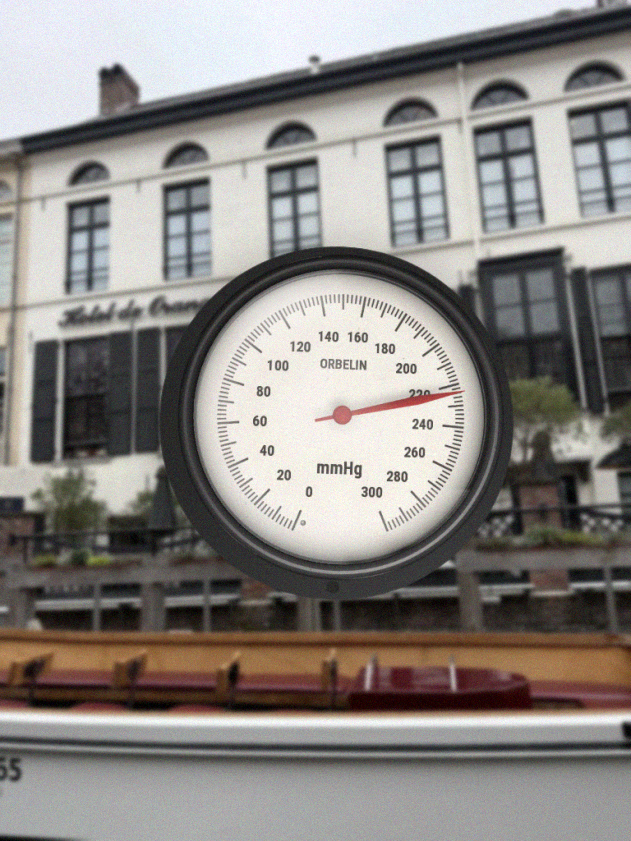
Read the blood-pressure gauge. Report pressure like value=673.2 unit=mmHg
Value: value=224 unit=mmHg
